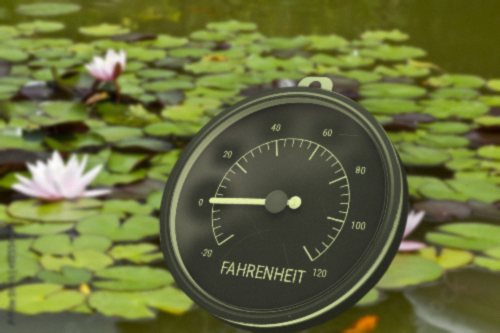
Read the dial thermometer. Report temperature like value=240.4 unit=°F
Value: value=0 unit=°F
